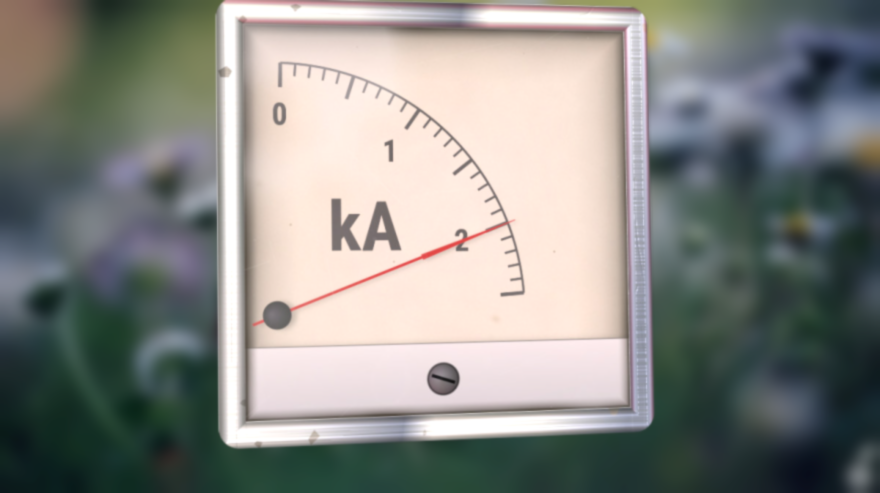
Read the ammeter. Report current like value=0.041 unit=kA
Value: value=2 unit=kA
